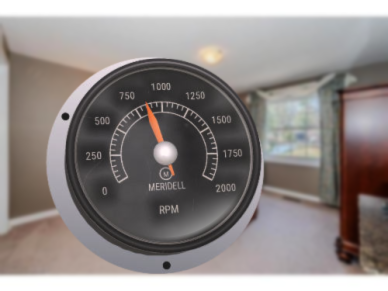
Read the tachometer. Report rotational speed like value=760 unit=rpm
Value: value=850 unit=rpm
